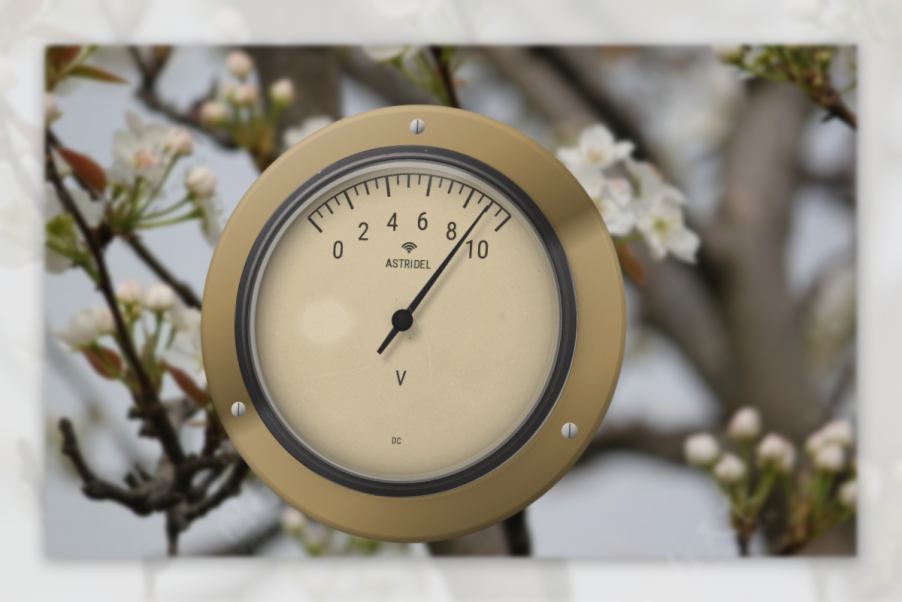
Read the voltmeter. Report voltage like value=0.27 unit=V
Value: value=9 unit=V
